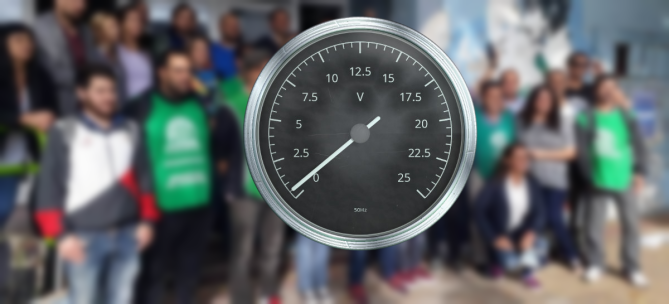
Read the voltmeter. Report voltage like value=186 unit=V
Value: value=0.5 unit=V
